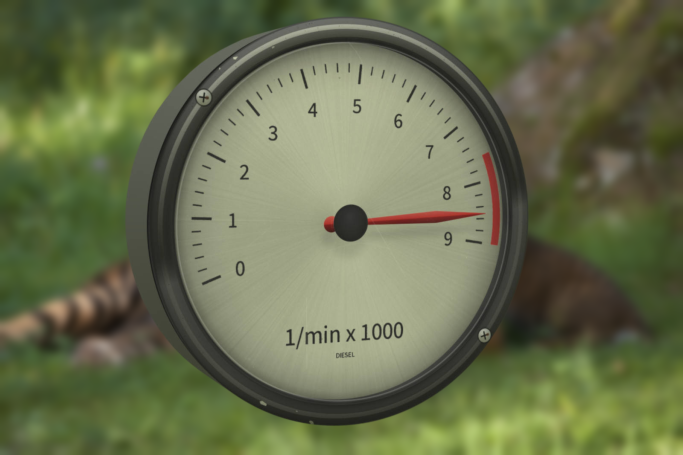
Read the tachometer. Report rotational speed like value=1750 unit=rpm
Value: value=8500 unit=rpm
